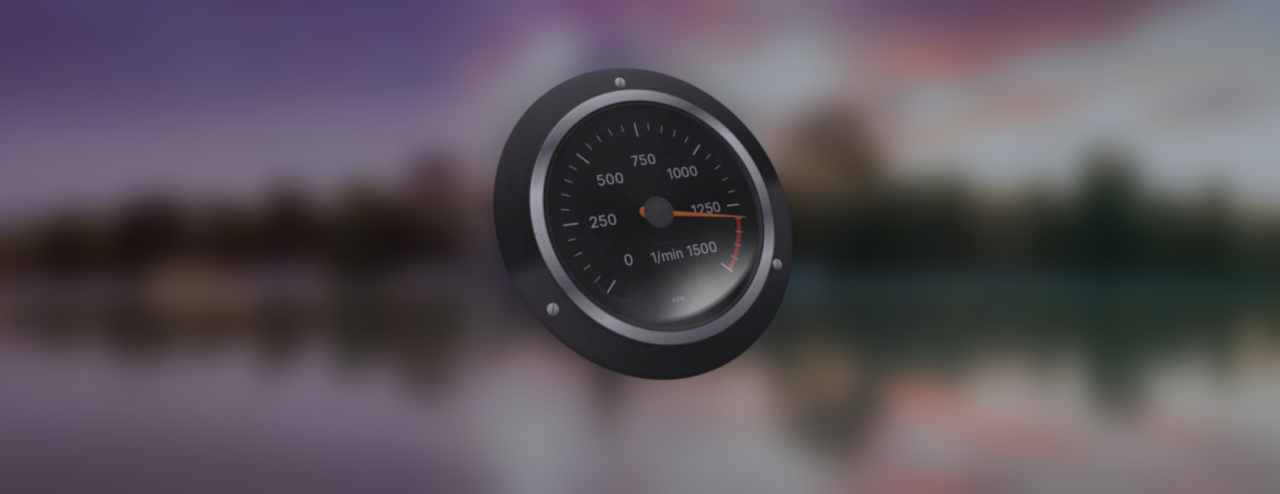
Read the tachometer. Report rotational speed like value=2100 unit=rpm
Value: value=1300 unit=rpm
